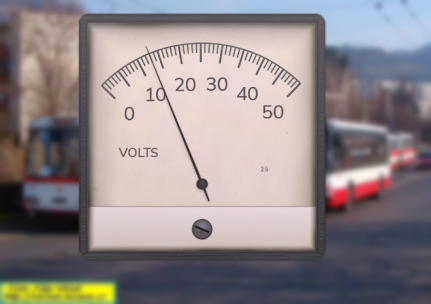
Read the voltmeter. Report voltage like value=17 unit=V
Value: value=13 unit=V
